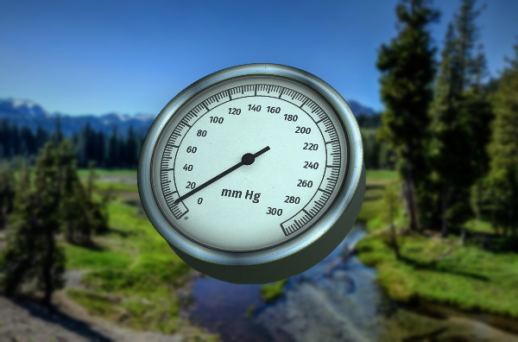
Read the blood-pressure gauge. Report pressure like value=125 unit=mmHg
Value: value=10 unit=mmHg
